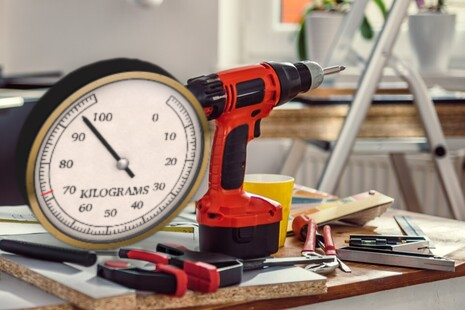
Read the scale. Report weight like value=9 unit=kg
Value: value=95 unit=kg
